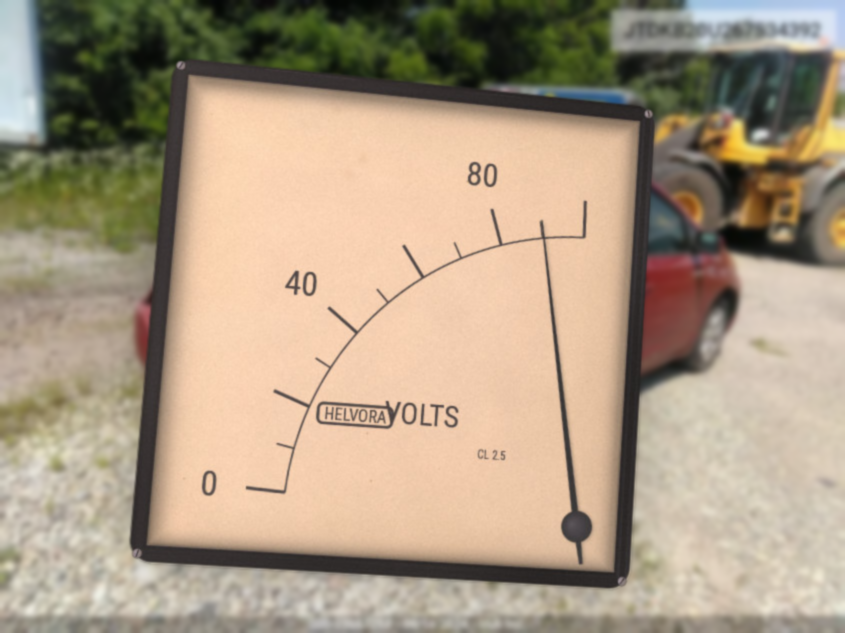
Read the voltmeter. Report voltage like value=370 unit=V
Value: value=90 unit=V
